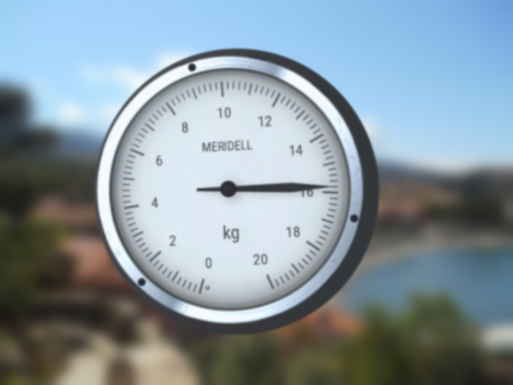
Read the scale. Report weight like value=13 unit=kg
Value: value=15.8 unit=kg
